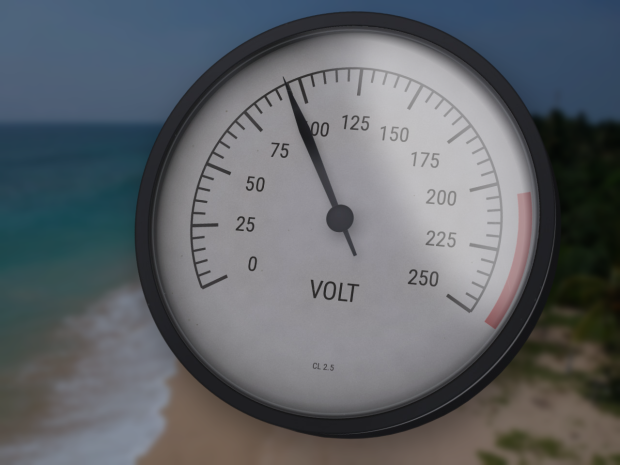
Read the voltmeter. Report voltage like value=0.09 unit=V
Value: value=95 unit=V
